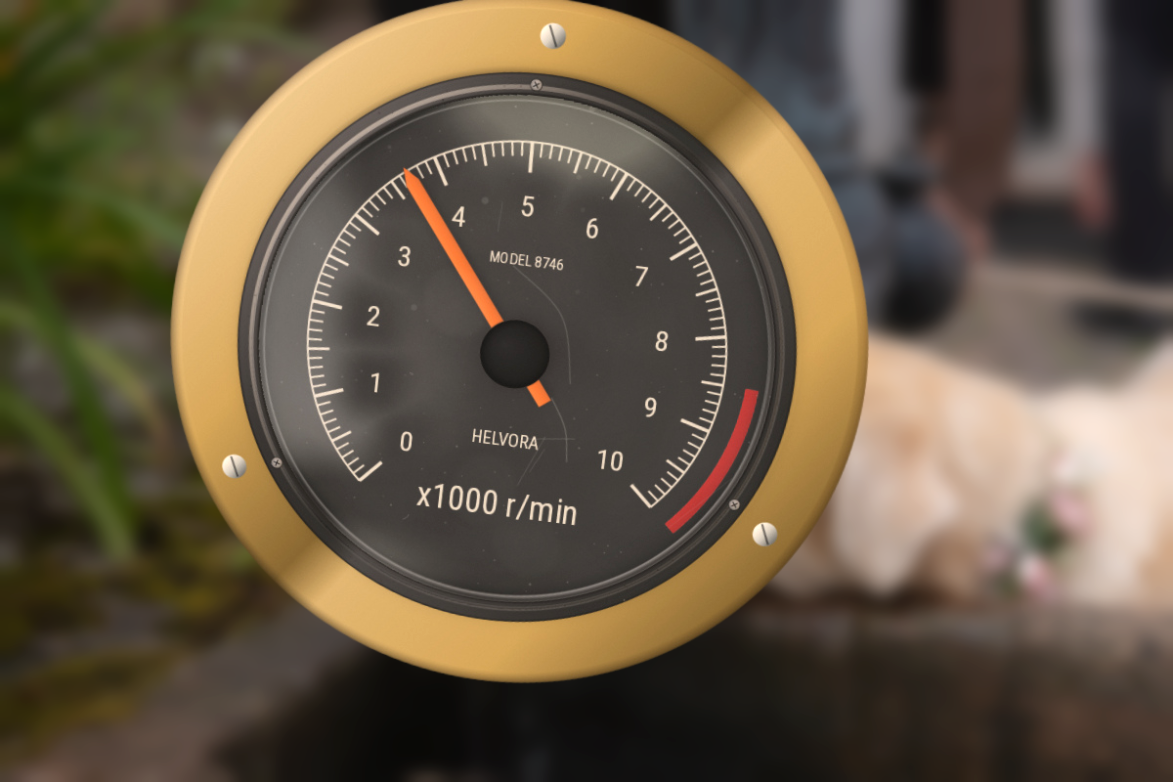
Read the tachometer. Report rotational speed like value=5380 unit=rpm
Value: value=3700 unit=rpm
